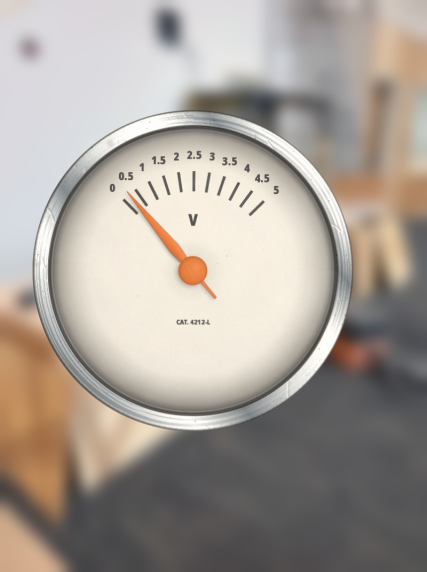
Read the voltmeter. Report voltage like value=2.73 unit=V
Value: value=0.25 unit=V
